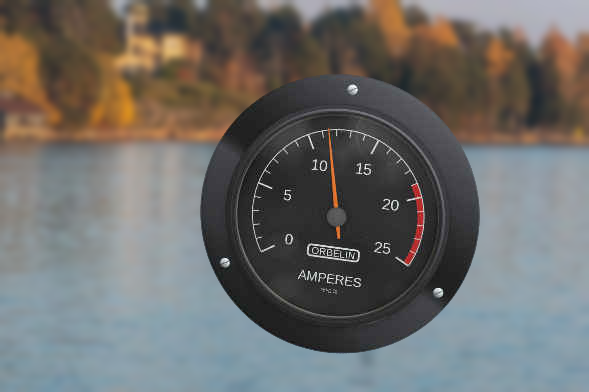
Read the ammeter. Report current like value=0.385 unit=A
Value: value=11.5 unit=A
